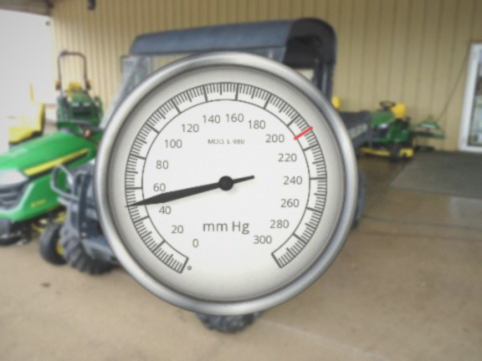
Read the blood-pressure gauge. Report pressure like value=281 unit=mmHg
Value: value=50 unit=mmHg
